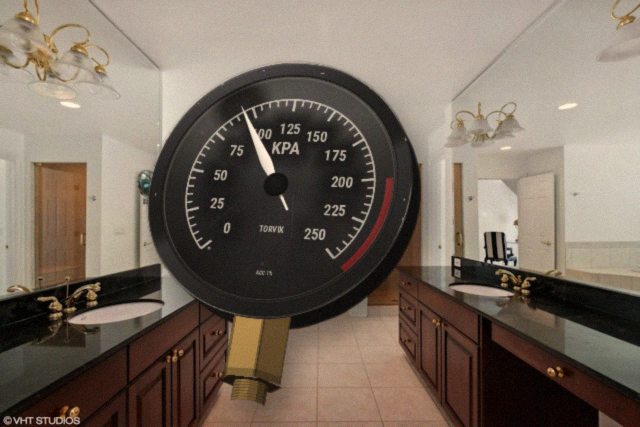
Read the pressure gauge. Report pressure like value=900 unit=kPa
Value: value=95 unit=kPa
